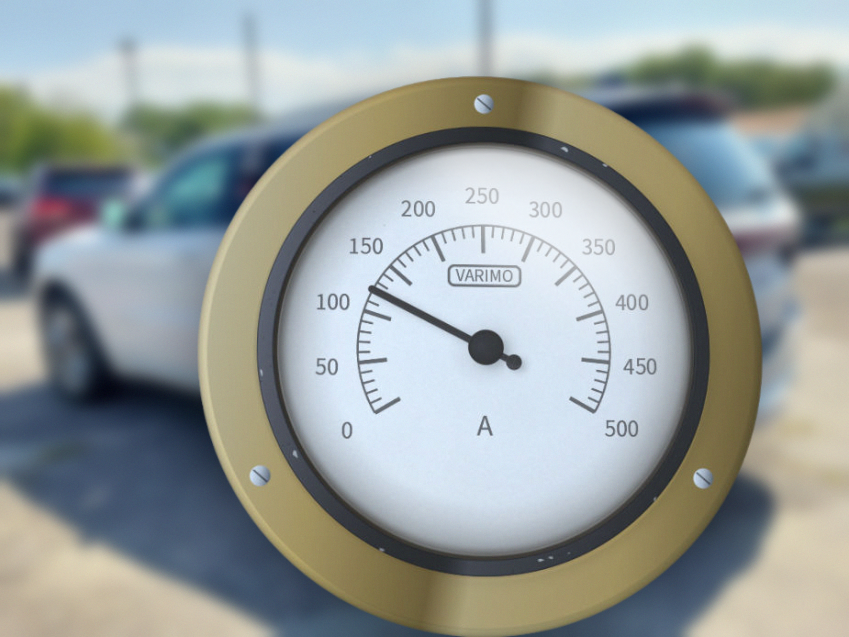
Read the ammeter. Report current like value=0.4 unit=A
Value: value=120 unit=A
